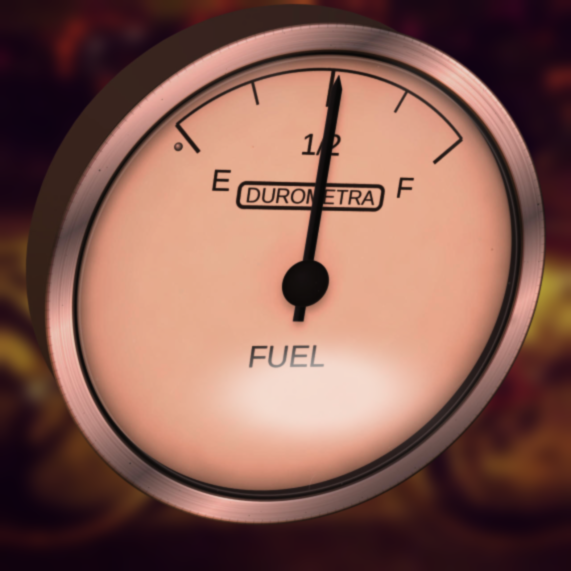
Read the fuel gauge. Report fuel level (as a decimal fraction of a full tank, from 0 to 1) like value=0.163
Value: value=0.5
